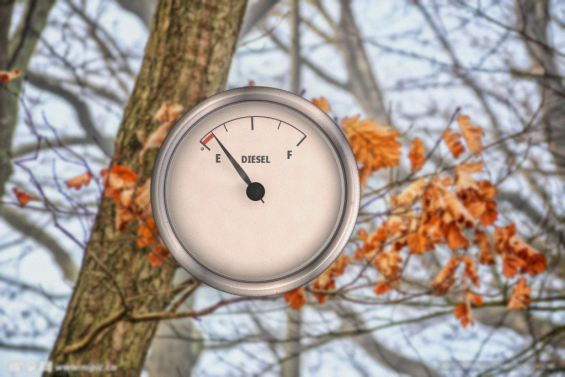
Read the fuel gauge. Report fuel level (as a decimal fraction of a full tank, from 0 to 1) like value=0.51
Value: value=0.125
